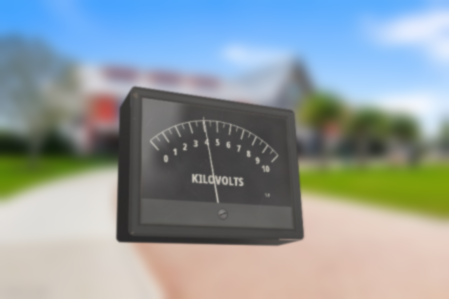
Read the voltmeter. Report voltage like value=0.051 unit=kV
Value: value=4 unit=kV
